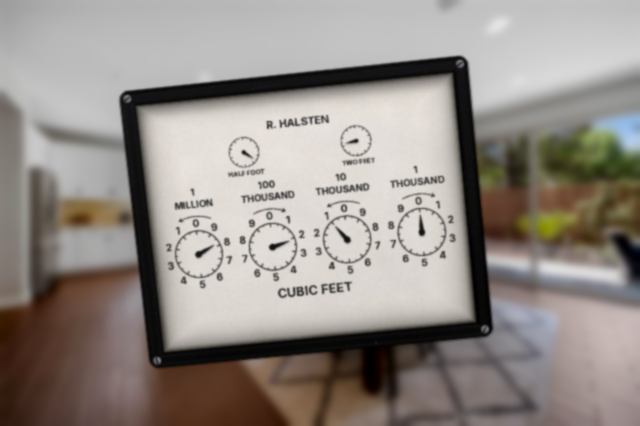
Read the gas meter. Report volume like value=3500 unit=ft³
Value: value=821000 unit=ft³
